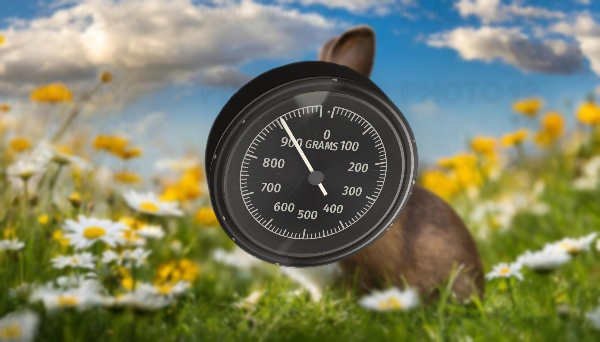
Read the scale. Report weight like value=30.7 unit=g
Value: value=910 unit=g
